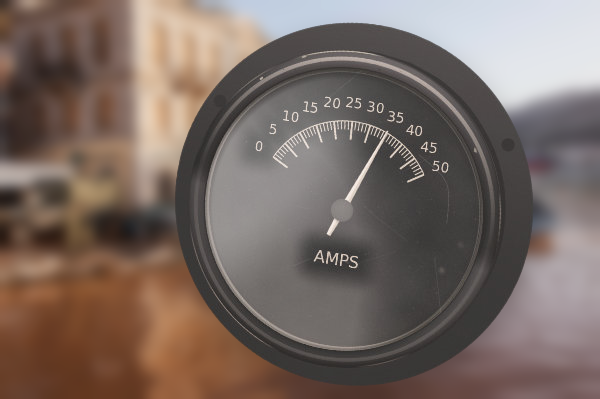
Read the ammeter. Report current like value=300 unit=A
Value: value=35 unit=A
